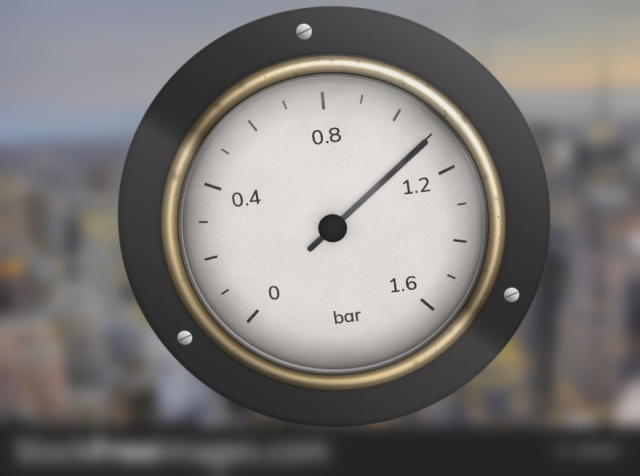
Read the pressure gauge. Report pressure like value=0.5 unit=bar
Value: value=1.1 unit=bar
